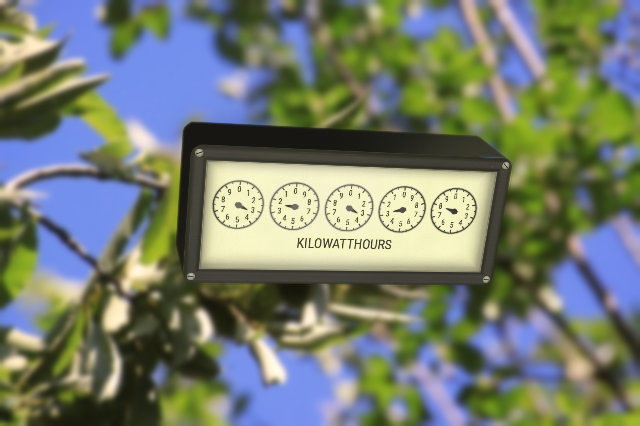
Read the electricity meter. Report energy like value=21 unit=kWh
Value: value=32328 unit=kWh
